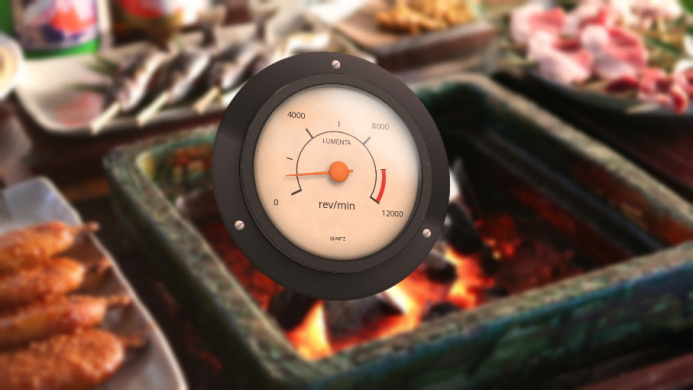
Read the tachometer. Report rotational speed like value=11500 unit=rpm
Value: value=1000 unit=rpm
